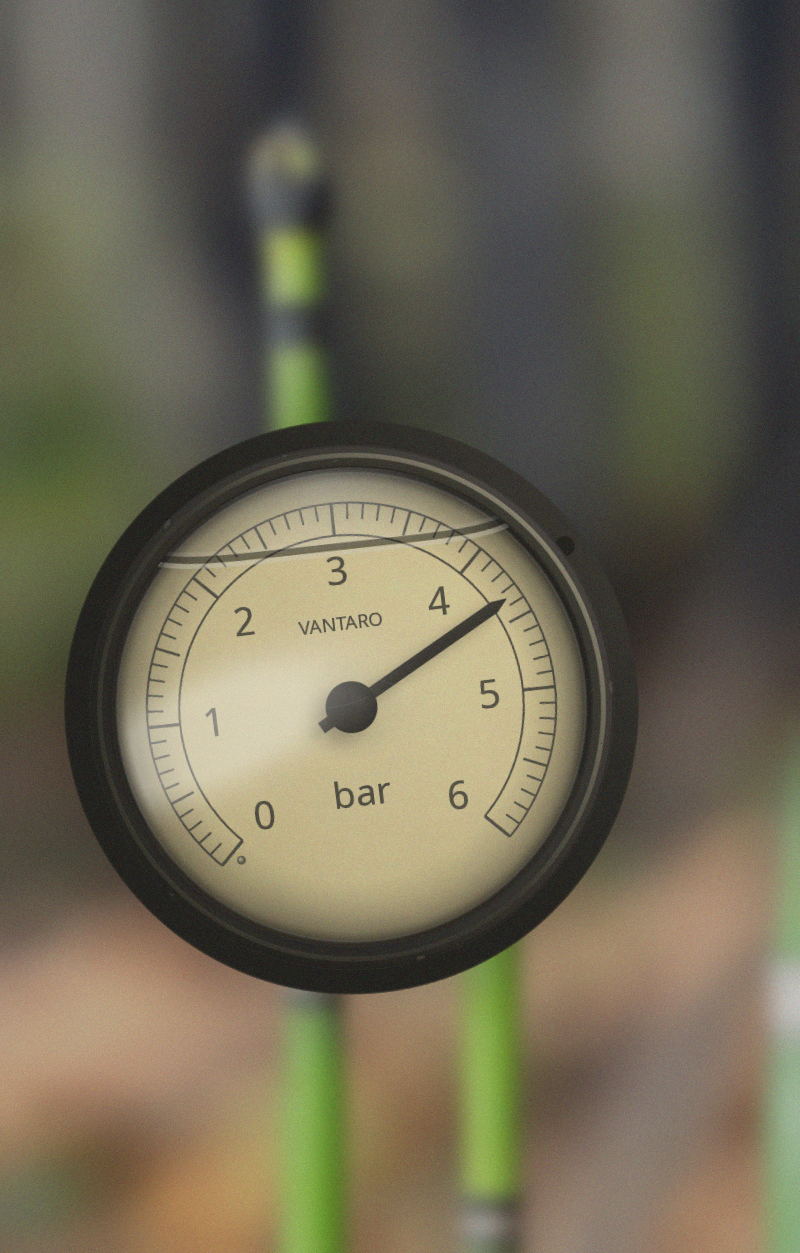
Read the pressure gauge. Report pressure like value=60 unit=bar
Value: value=4.35 unit=bar
